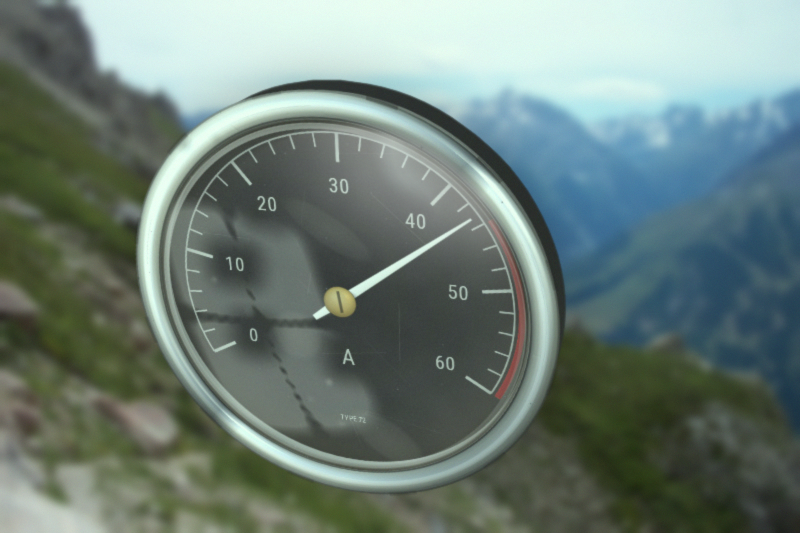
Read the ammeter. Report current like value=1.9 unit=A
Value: value=43 unit=A
